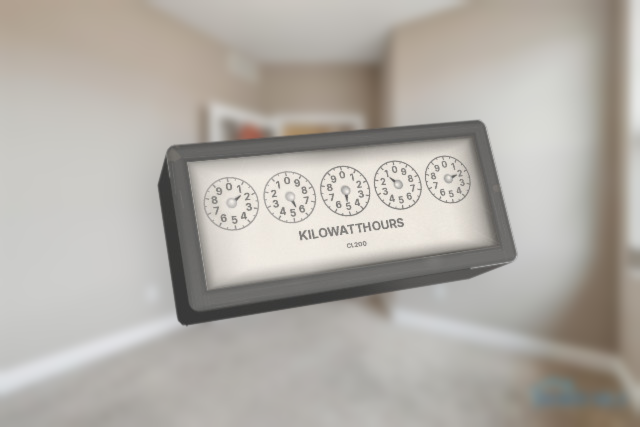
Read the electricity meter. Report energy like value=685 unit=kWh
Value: value=15512 unit=kWh
